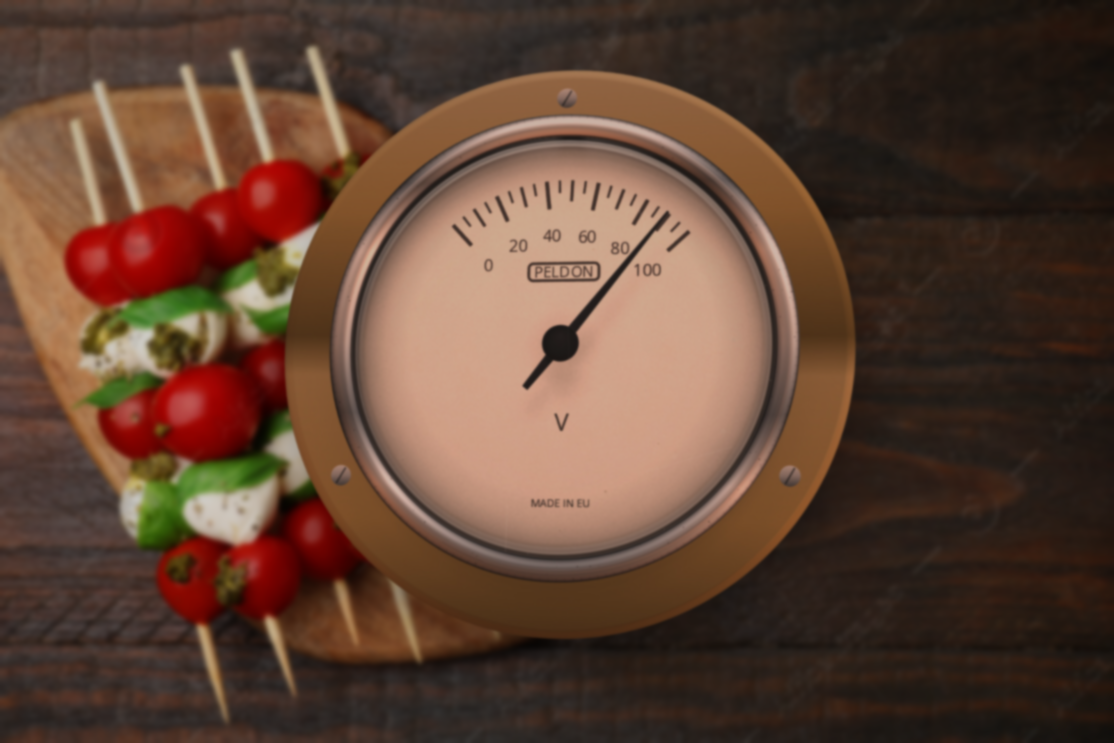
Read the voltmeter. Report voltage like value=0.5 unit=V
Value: value=90 unit=V
